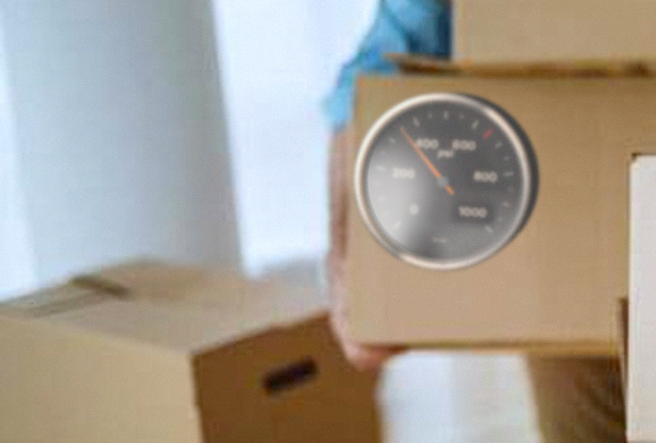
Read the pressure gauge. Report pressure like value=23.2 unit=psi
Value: value=350 unit=psi
